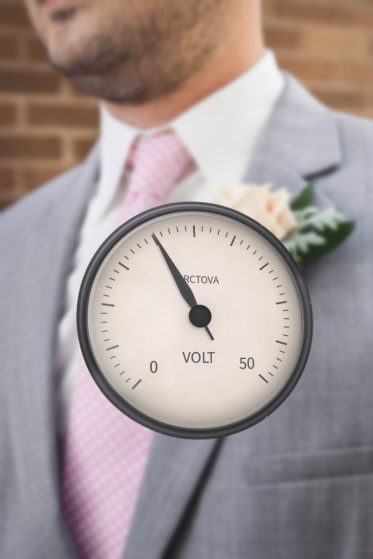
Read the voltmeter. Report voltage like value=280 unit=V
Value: value=20 unit=V
